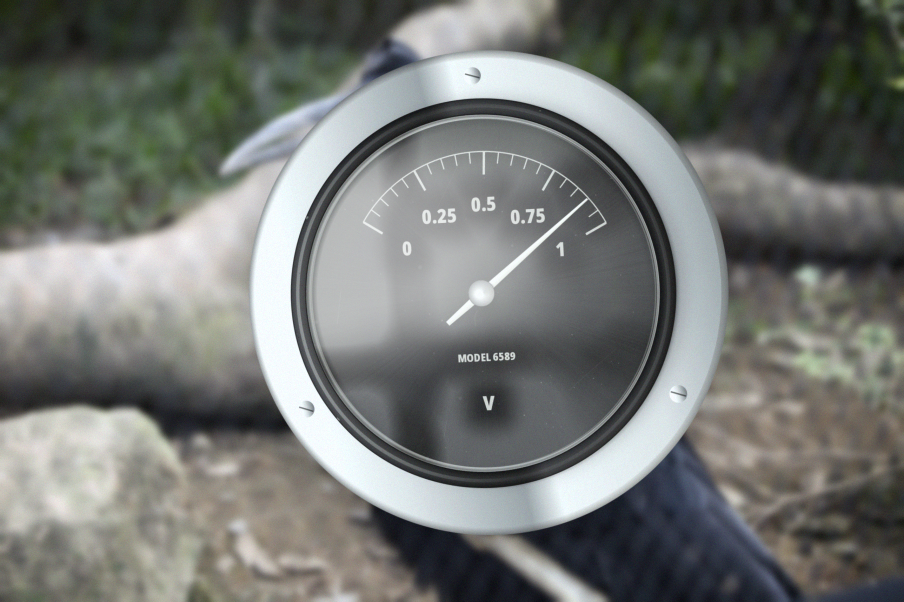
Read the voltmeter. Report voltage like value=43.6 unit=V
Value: value=0.9 unit=V
